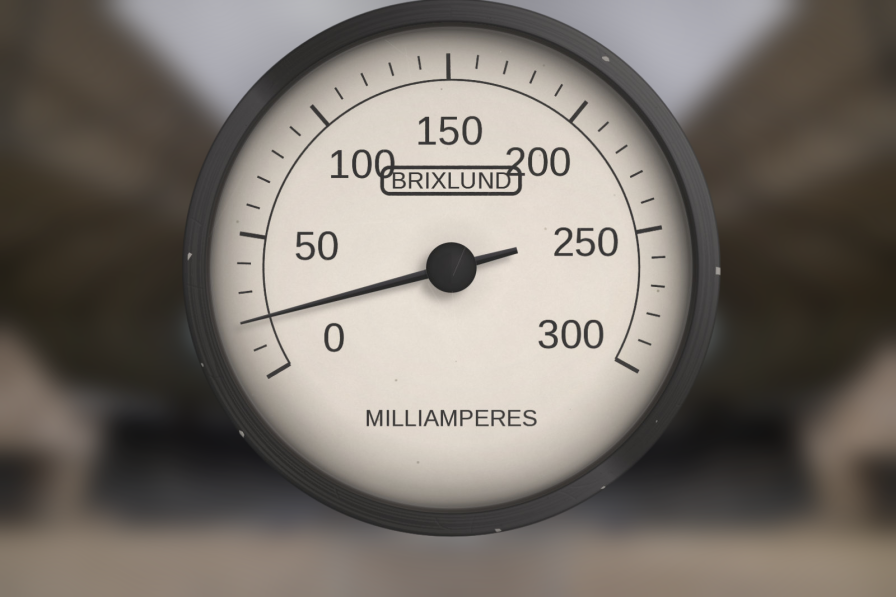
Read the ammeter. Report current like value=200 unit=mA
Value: value=20 unit=mA
